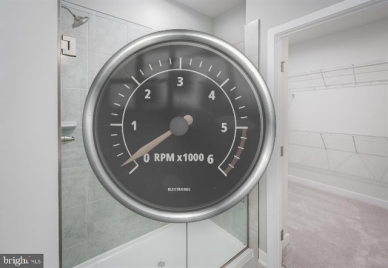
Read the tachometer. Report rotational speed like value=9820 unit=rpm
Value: value=200 unit=rpm
